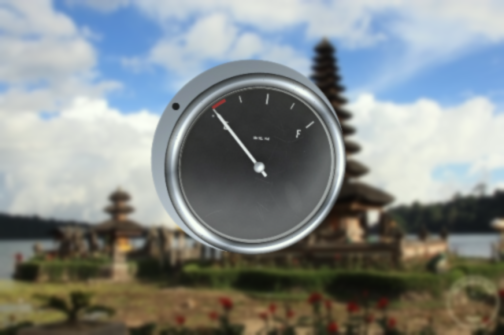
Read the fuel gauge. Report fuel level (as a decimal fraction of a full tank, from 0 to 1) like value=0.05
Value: value=0
